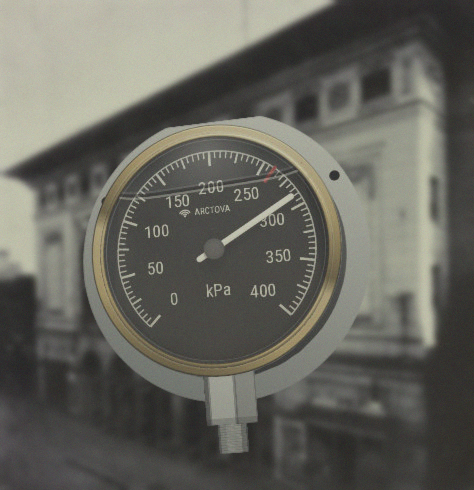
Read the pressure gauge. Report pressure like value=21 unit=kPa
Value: value=290 unit=kPa
